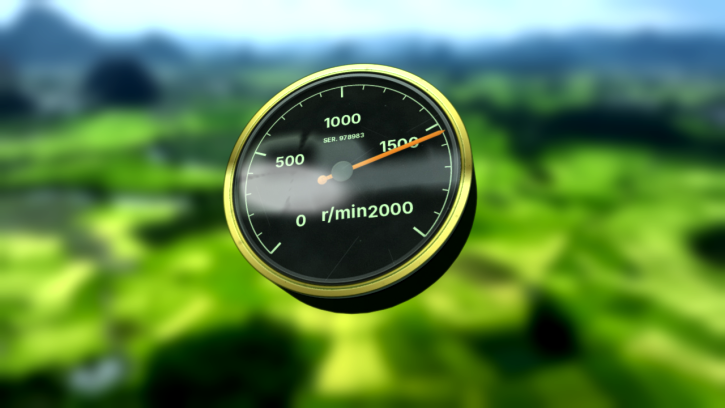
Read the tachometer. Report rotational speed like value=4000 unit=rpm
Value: value=1550 unit=rpm
